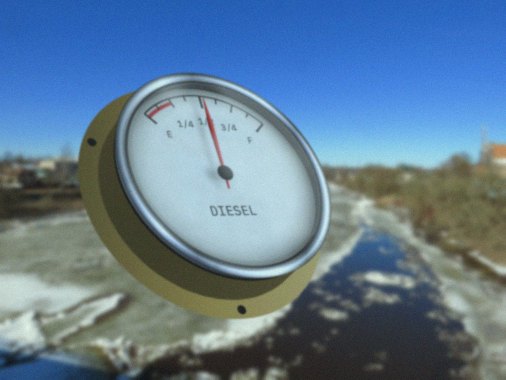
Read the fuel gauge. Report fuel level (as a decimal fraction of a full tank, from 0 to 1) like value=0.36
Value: value=0.5
